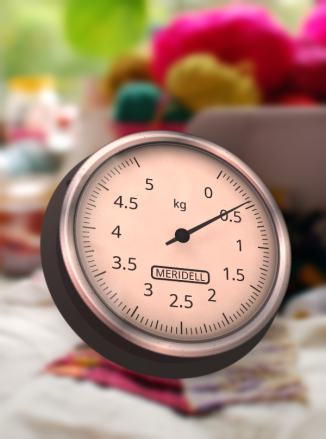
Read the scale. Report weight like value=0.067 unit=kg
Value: value=0.45 unit=kg
